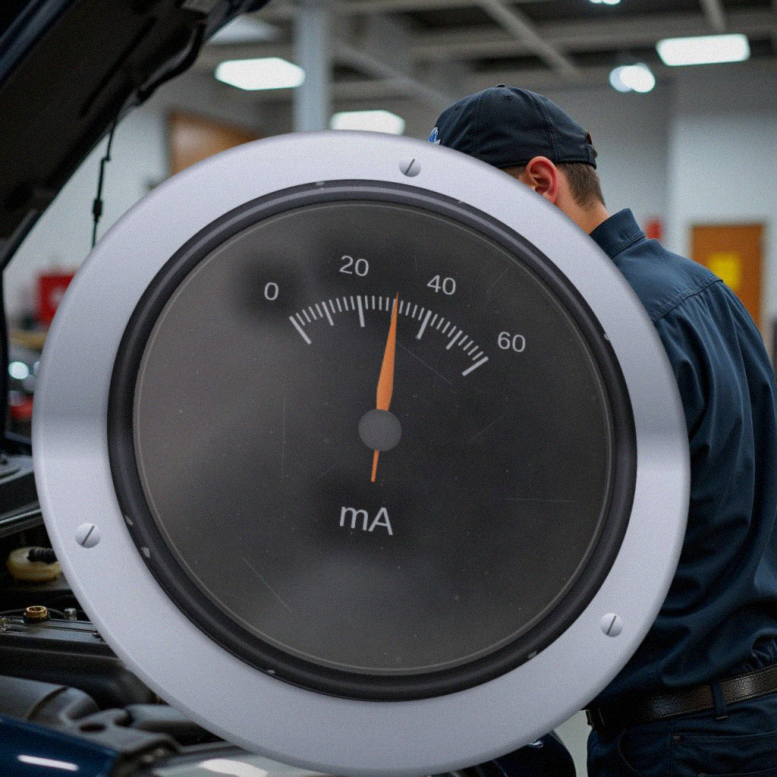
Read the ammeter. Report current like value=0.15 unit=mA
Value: value=30 unit=mA
